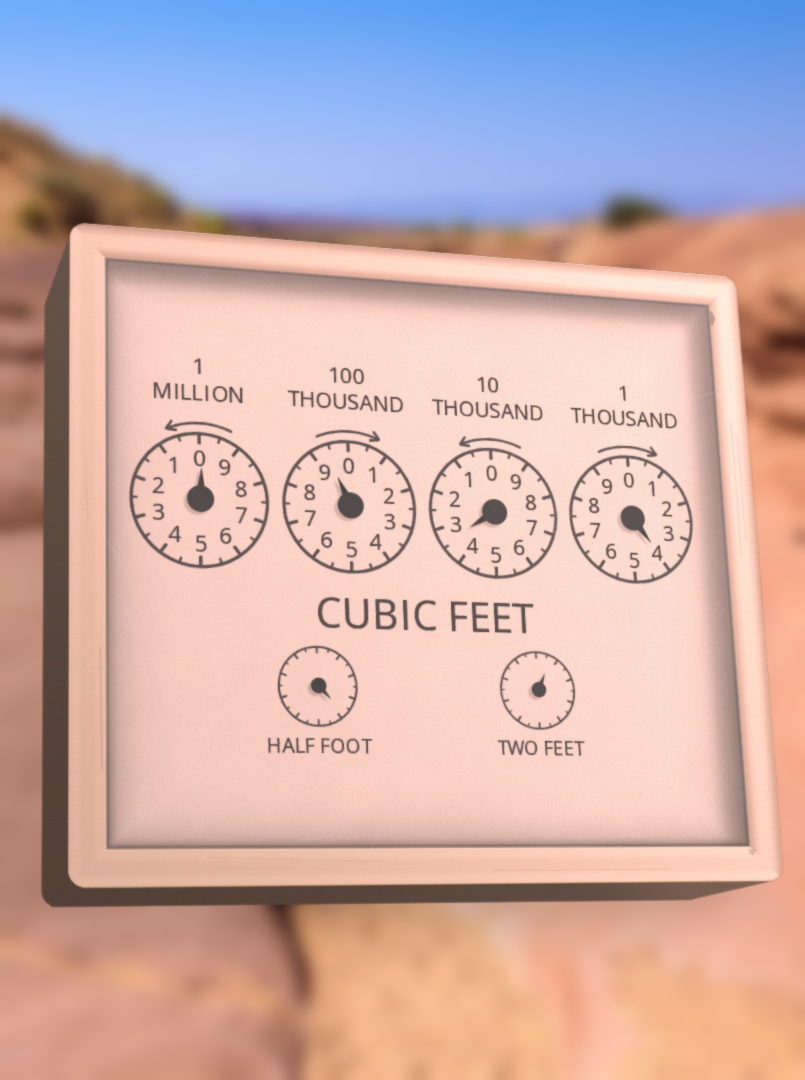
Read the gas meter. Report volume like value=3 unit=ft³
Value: value=993400 unit=ft³
